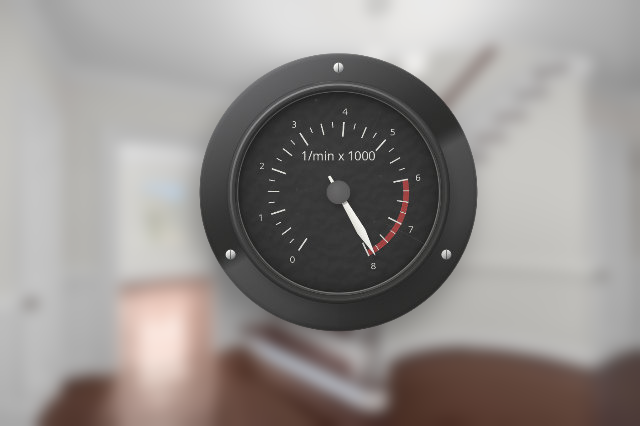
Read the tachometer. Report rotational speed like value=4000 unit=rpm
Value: value=7875 unit=rpm
